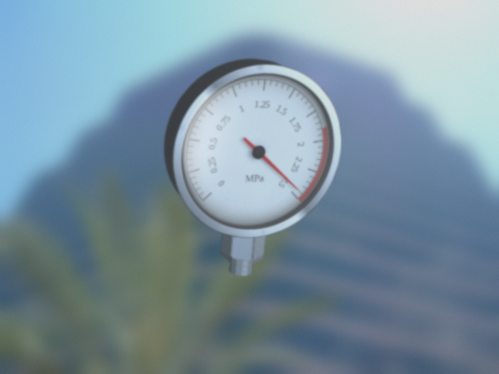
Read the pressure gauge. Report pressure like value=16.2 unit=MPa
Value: value=2.45 unit=MPa
